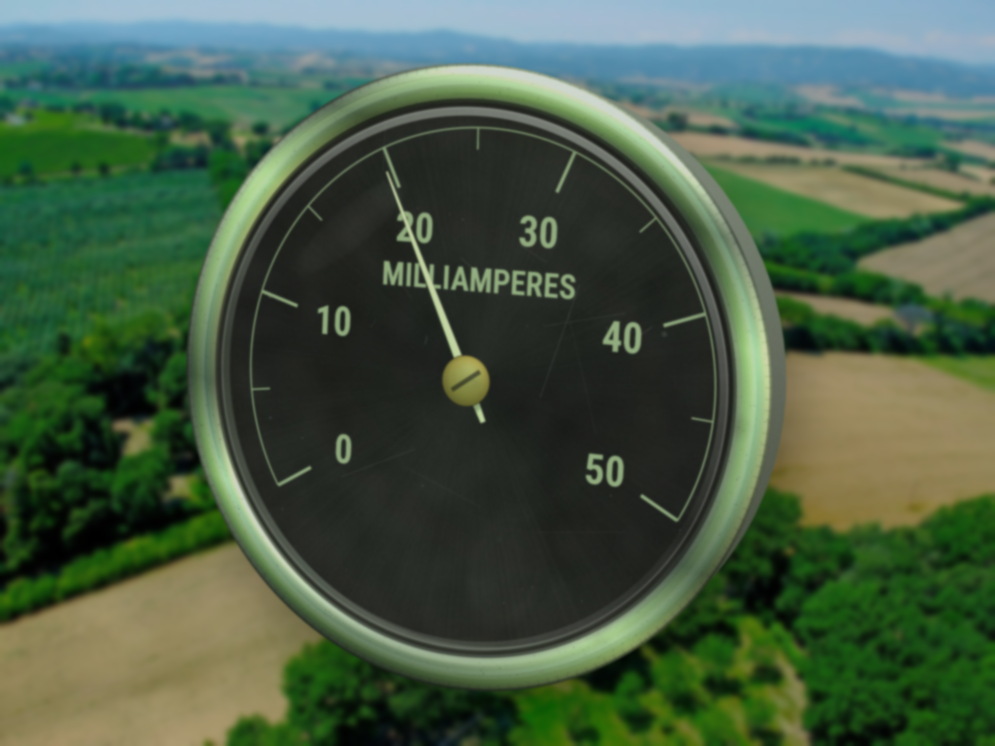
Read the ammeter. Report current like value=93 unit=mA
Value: value=20 unit=mA
